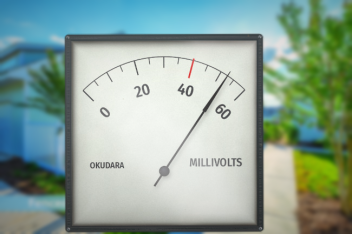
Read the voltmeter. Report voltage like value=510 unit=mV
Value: value=52.5 unit=mV
